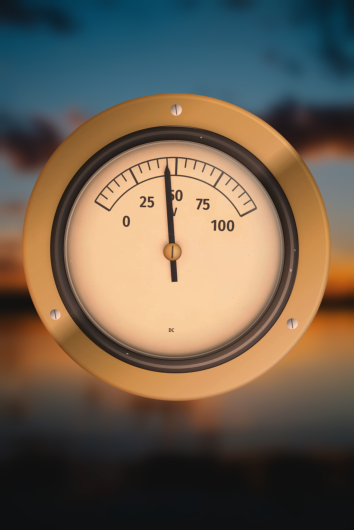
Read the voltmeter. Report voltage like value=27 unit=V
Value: value=45 unit=V
